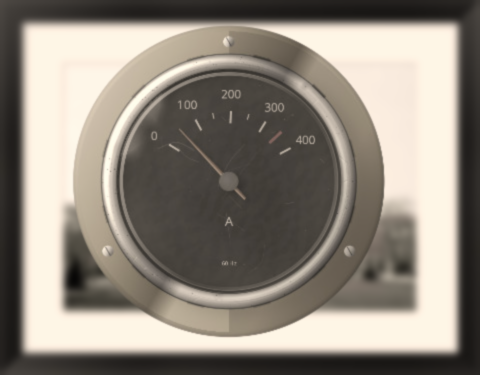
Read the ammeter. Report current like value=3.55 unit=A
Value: value=50 unit=A
